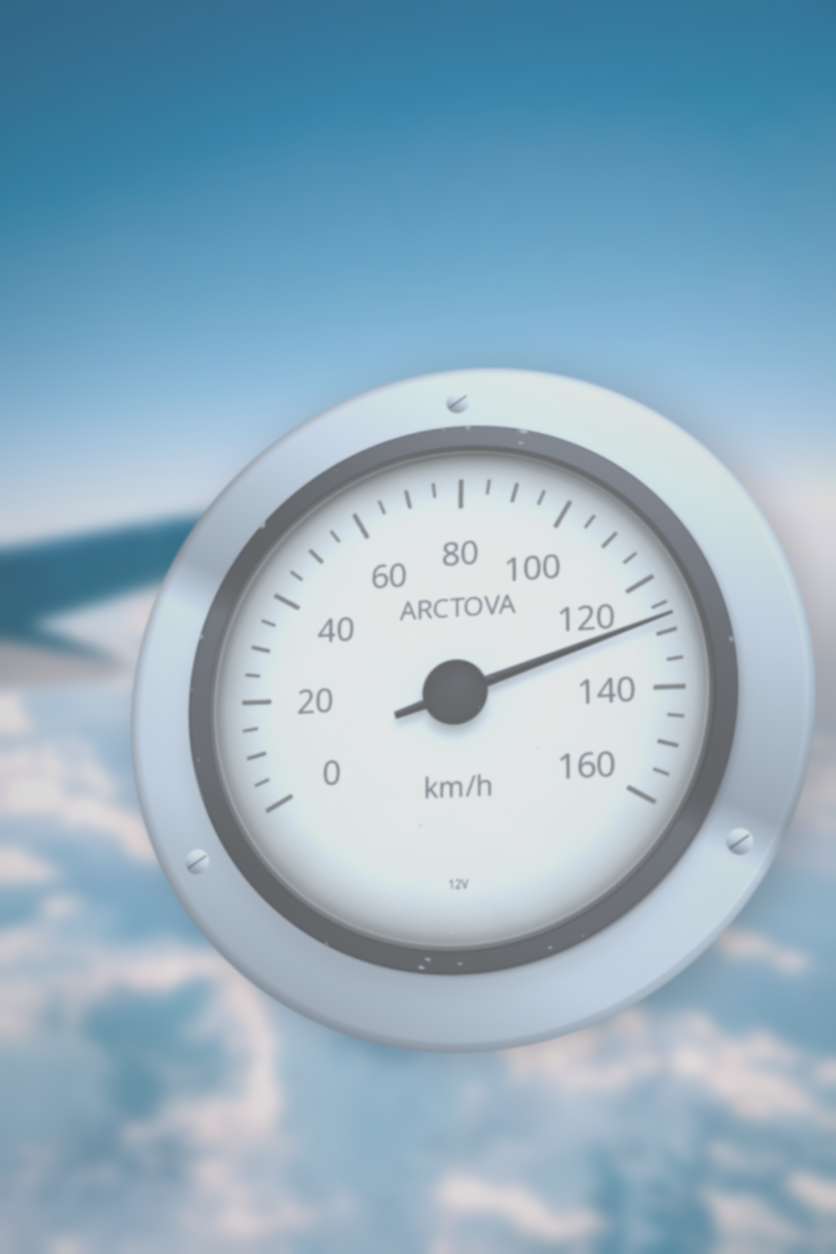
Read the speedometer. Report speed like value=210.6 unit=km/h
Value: value=127.5 unit=km/h
